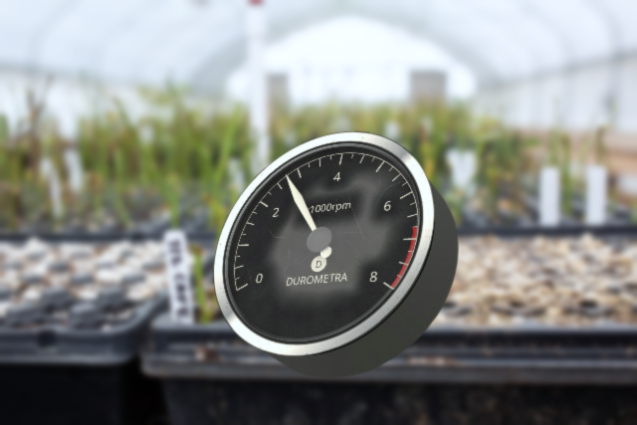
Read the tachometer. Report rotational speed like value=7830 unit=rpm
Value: value=2750 unit=rpm
